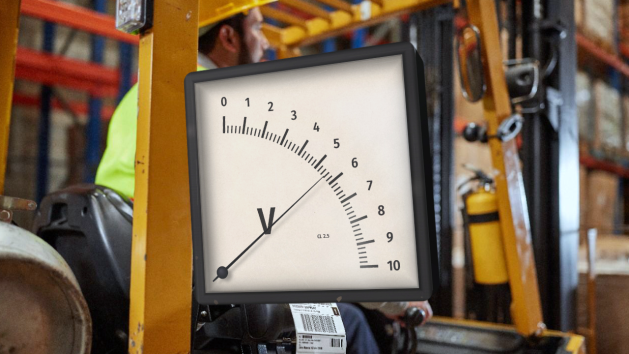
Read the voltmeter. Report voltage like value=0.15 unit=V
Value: value=5.6 unit=V
